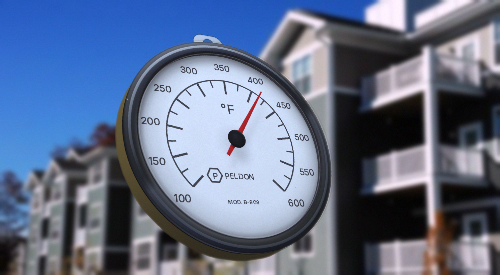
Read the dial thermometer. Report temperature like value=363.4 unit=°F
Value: value=412.5 unit=°F
